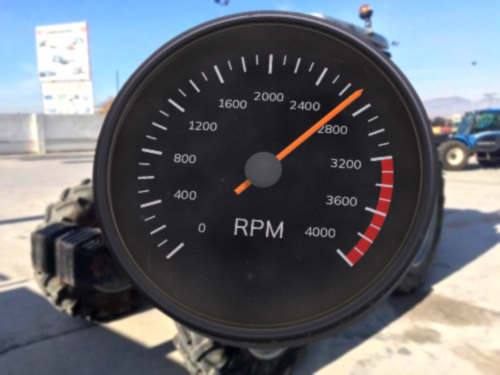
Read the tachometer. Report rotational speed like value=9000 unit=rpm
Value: value=2700 unit=rpm
